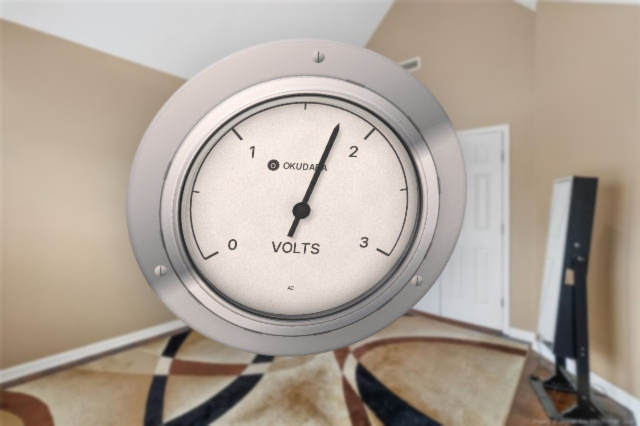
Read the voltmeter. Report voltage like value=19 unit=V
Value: value=1.75 unit=V
